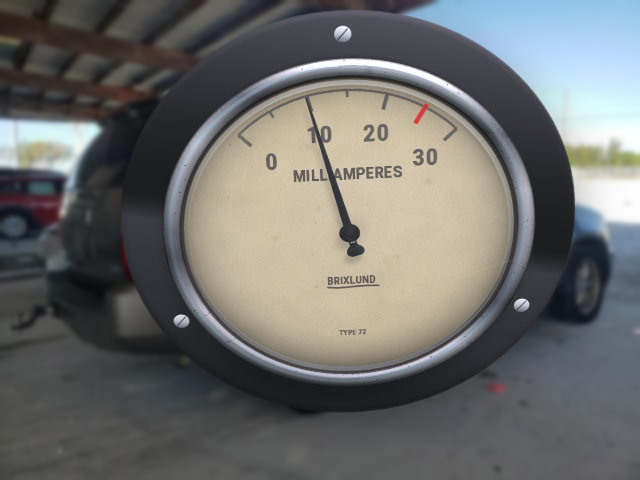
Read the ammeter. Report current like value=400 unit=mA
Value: value=10 unit=mA
